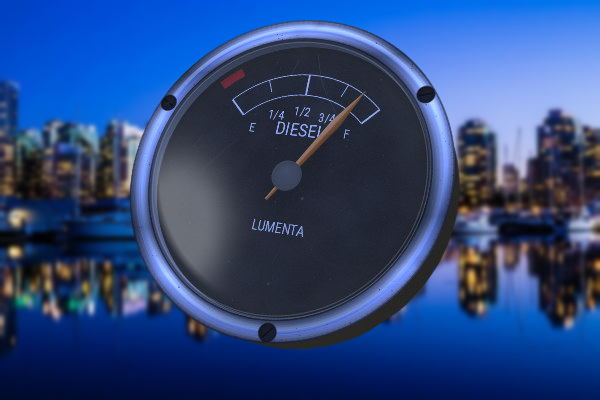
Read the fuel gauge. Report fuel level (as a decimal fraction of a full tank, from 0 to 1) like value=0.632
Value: value=0.875
